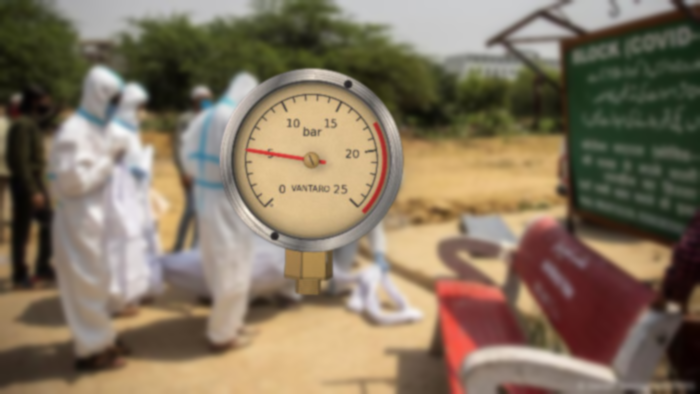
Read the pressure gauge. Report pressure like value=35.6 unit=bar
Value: value=5 unit=bar
